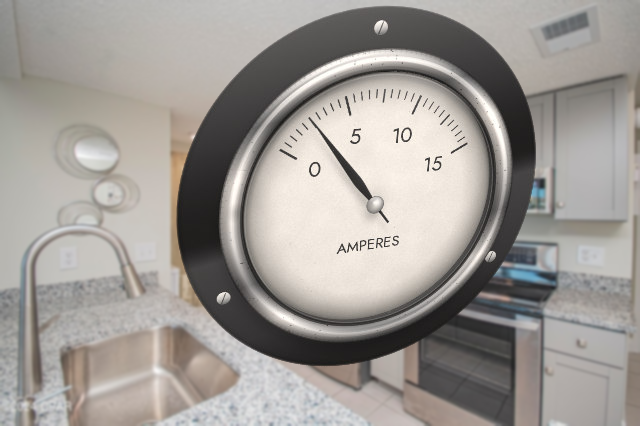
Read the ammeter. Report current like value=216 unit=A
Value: value=2.5 unit=A
